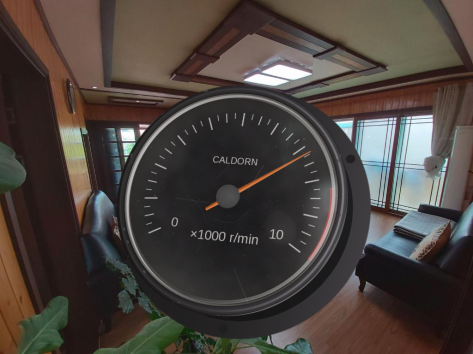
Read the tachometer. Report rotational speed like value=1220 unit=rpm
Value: value=7250 unit=rpm
